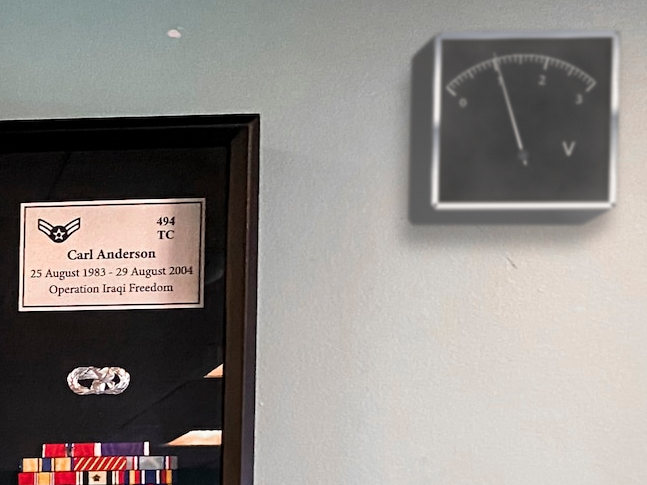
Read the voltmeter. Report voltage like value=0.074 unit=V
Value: value=1 unit=V
